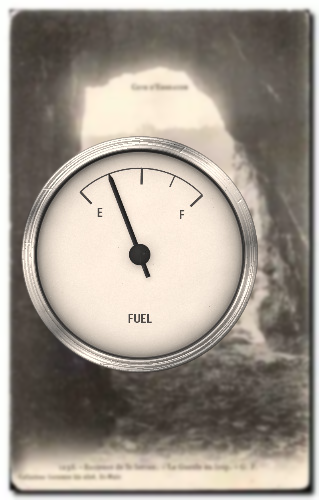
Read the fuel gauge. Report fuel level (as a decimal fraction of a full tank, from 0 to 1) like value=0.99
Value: value=0.25
